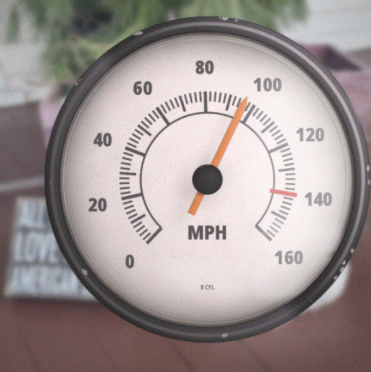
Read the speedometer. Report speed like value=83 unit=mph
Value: value=96 unit=mph
